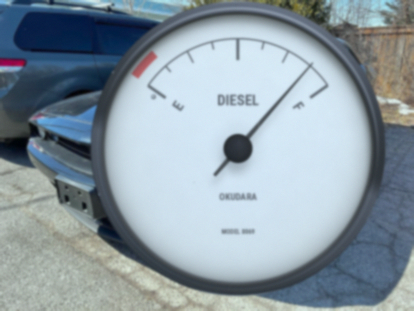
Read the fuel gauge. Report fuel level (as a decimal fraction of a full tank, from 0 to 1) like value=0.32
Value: value=0.875
